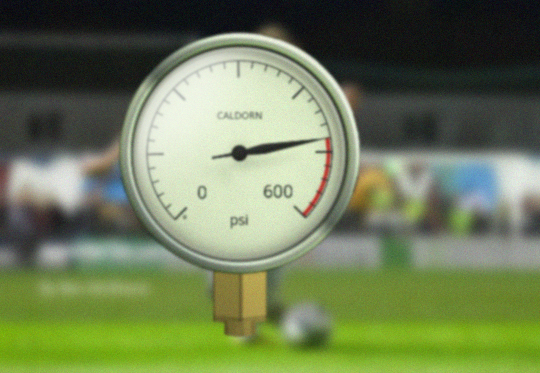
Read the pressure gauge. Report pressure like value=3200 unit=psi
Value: value=480 unit=psi
